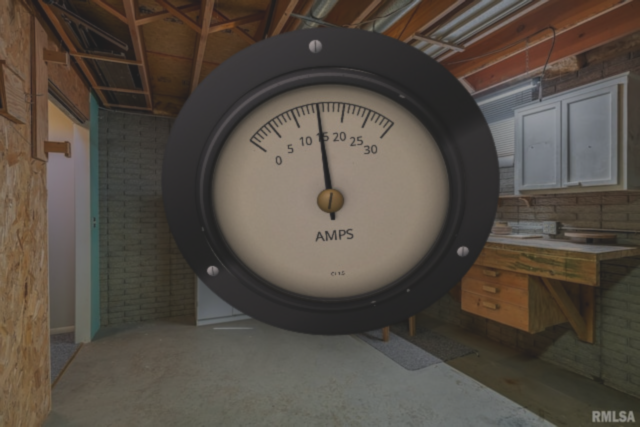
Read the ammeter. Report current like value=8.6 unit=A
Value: value=15 unit=A
